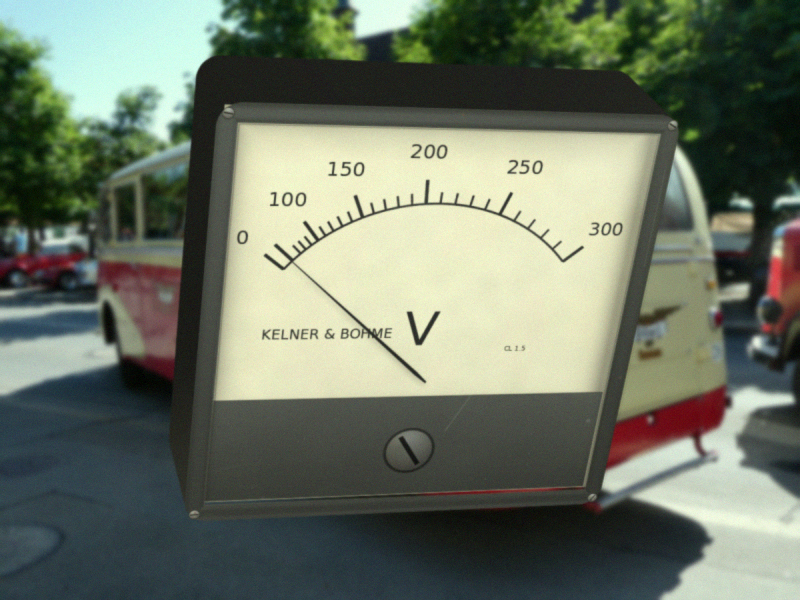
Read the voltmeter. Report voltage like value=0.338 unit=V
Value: value=50 unit=V
